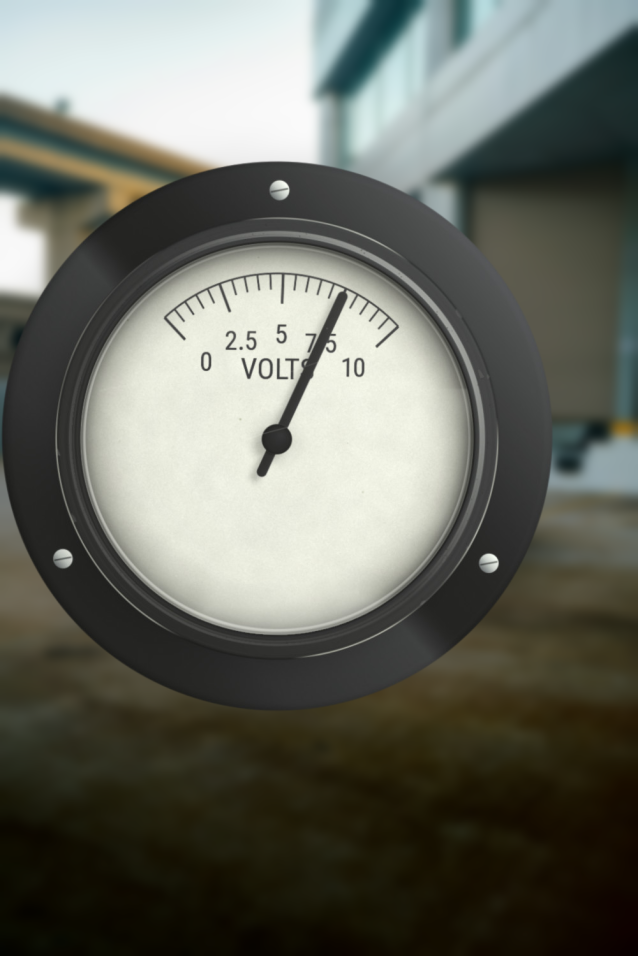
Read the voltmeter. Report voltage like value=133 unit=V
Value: value=7.5 unit=V
